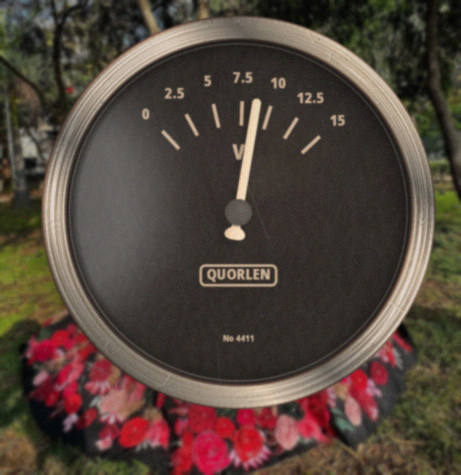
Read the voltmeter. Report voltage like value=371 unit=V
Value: value=8.75 unit=V
